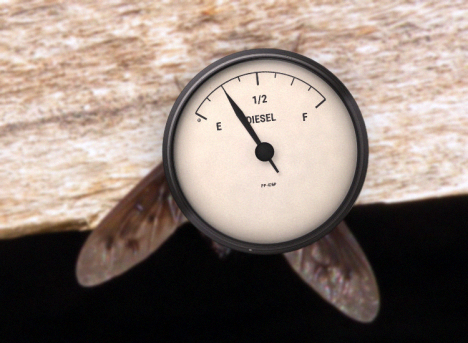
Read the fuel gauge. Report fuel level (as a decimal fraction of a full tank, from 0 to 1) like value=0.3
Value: value=0.25
